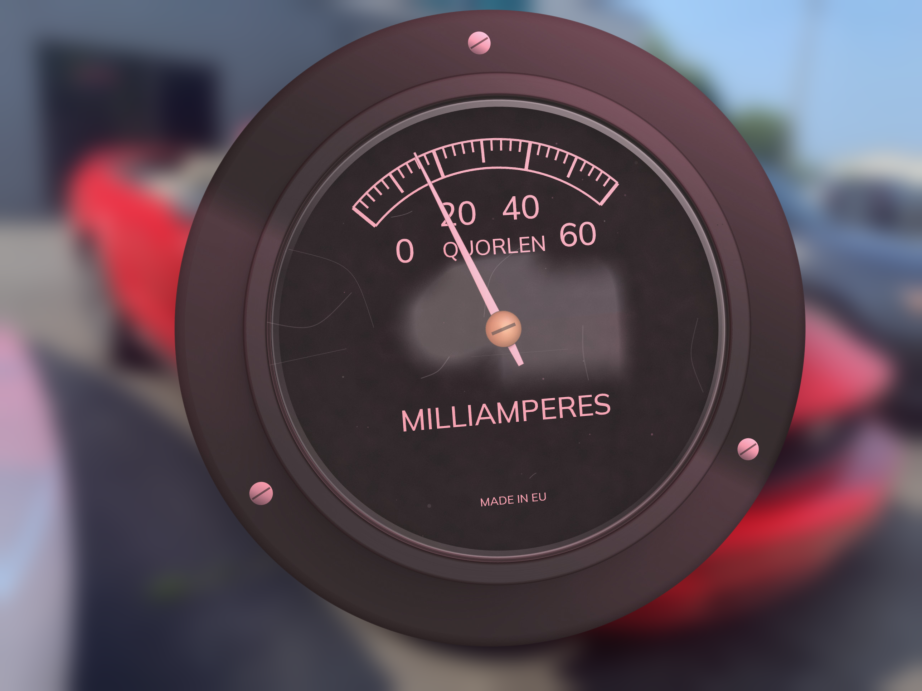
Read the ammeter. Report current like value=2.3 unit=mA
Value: value=16 unit=mA
